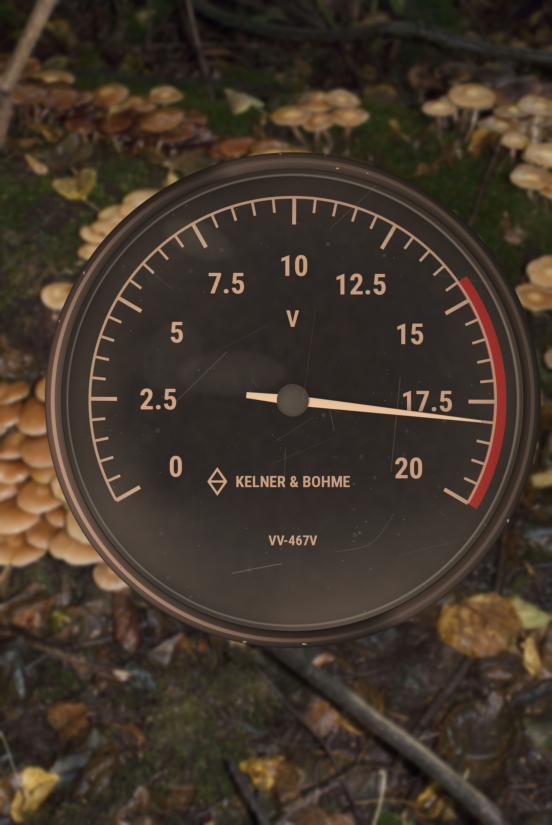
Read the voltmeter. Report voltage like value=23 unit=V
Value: value=18 unit=V
